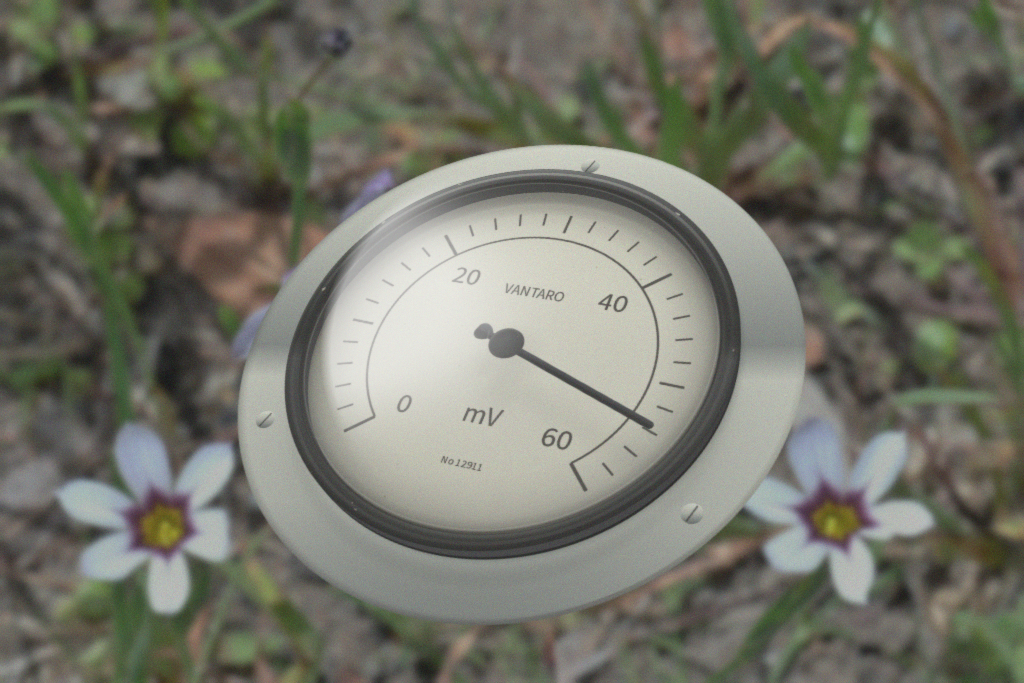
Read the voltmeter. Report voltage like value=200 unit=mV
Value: value=54 unit=mV
